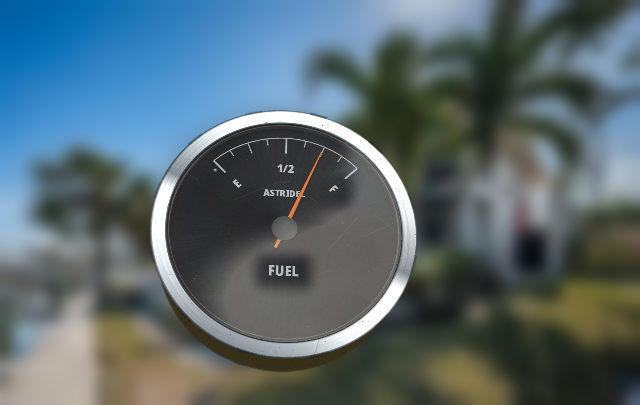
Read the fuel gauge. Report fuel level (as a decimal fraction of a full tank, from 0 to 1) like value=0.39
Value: value=0.75
